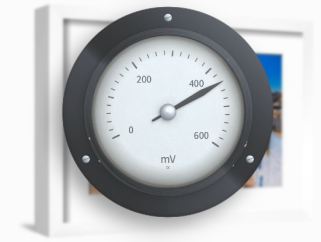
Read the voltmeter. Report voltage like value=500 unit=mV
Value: value=440 unit=mV
